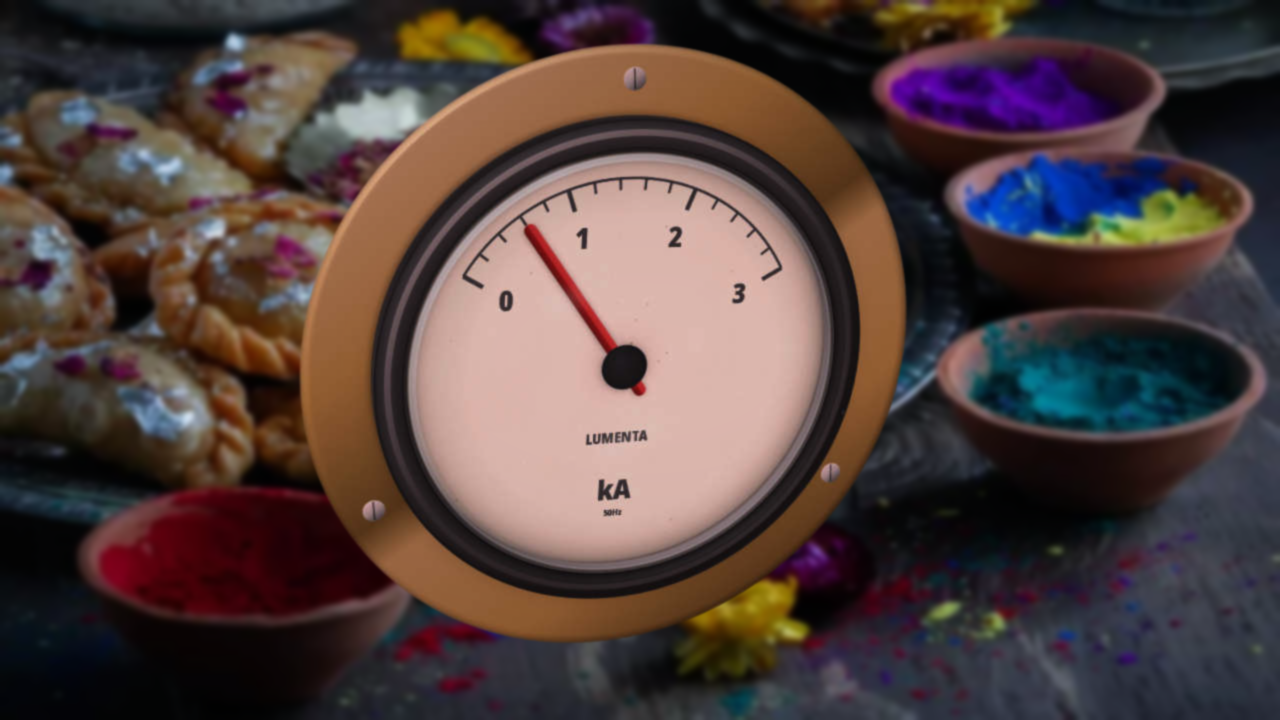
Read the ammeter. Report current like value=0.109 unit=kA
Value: value=0.6 unit=kA
